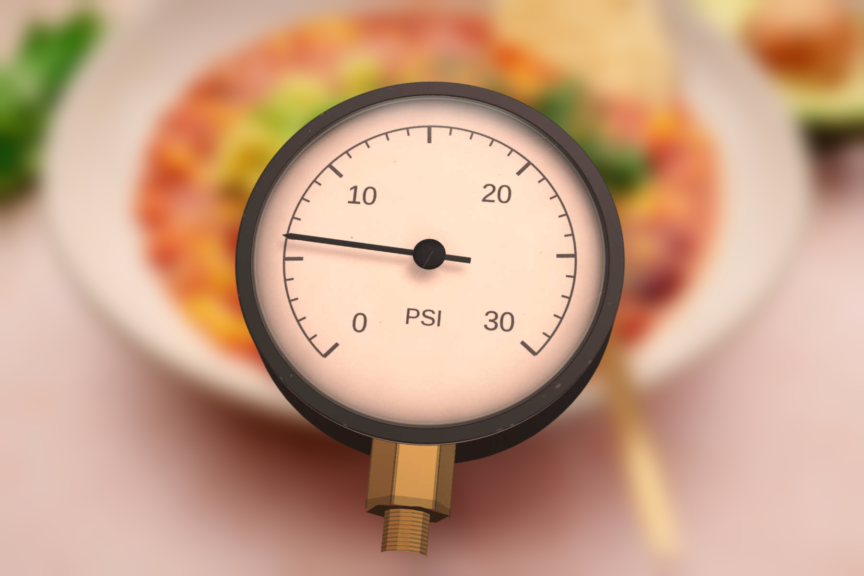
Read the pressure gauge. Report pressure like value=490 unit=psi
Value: value=6 unit=psi
